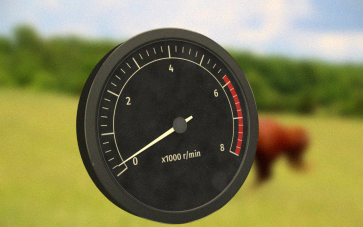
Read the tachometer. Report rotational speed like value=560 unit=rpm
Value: value=200 unit=rpm
